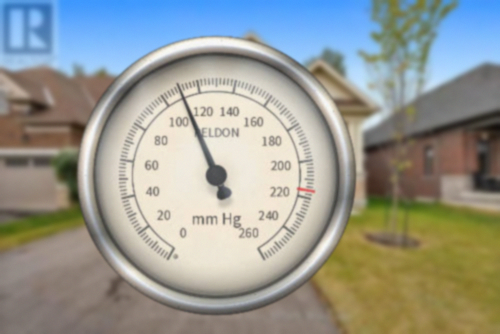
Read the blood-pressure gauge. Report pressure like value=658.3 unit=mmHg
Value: value=110 unit=mmHg
